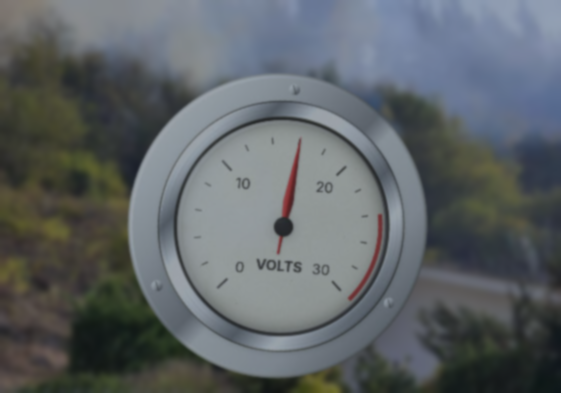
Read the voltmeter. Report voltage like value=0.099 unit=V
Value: value=16 unit=V
